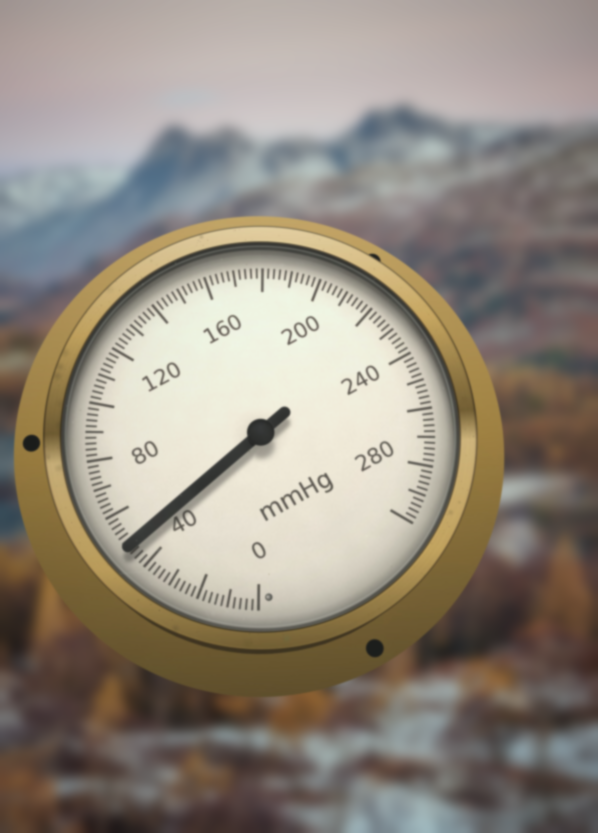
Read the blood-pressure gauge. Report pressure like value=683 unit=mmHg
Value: value=48 unit=mmHg
